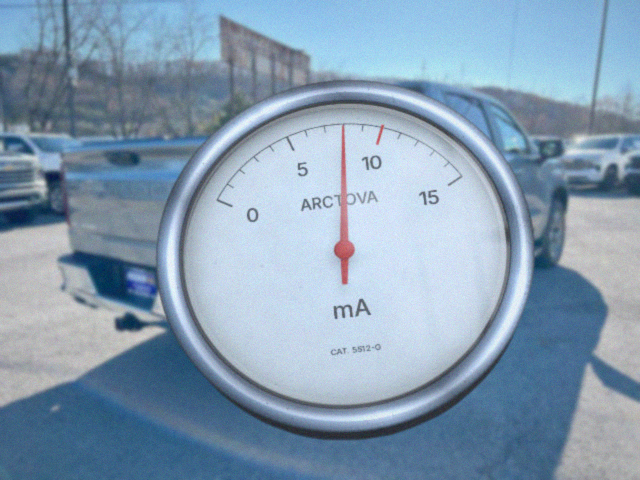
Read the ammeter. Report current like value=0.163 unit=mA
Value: value=8 unit=mA
